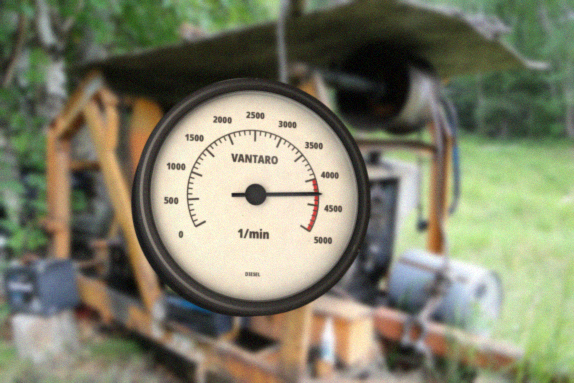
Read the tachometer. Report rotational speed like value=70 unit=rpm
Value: value=4300 unit=rpm
